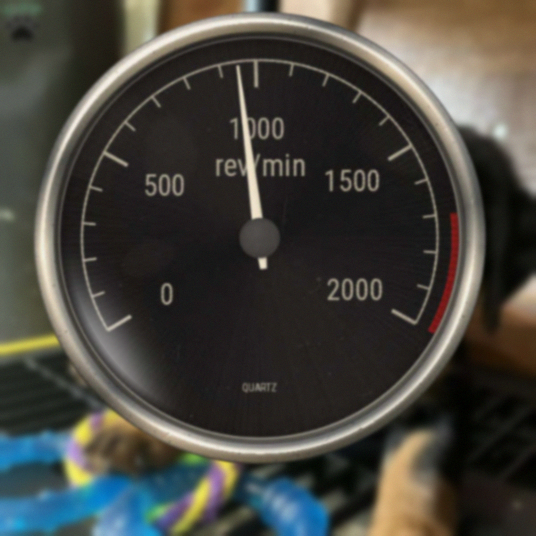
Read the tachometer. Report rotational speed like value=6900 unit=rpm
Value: value=950 unit=rpm
